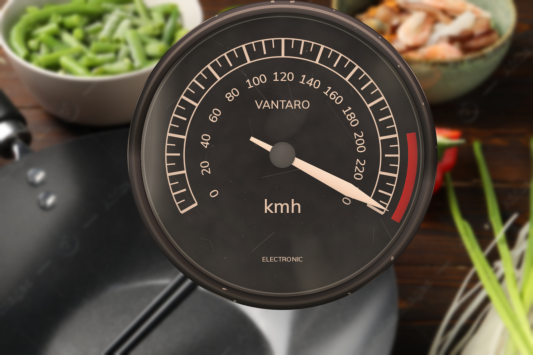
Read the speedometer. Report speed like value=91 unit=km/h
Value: value=237.5 unit=km/h
